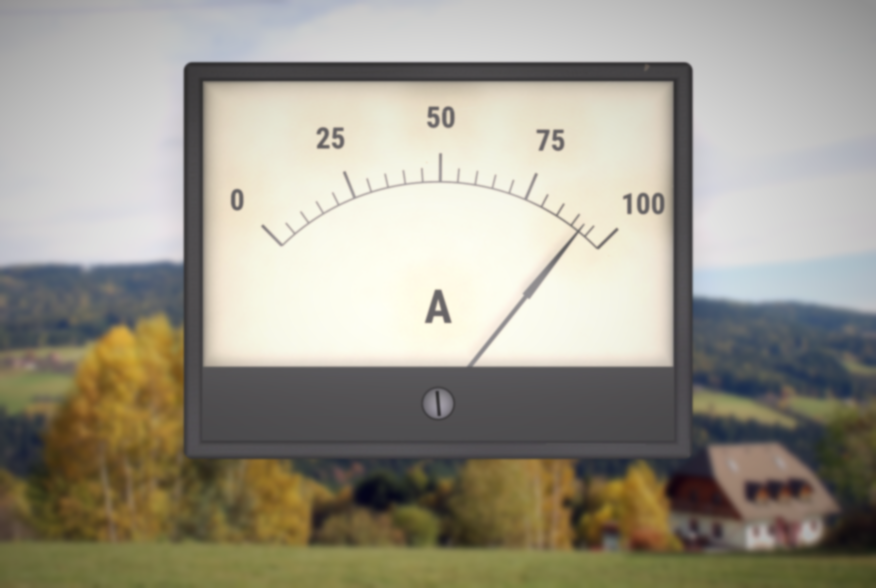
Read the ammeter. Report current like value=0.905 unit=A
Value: value=92.5 unit=A
